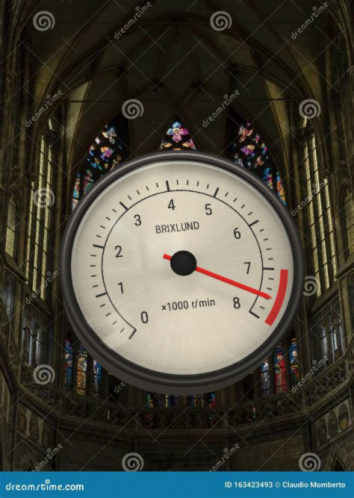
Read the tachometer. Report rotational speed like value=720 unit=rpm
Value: value=7600 unit=rpm
